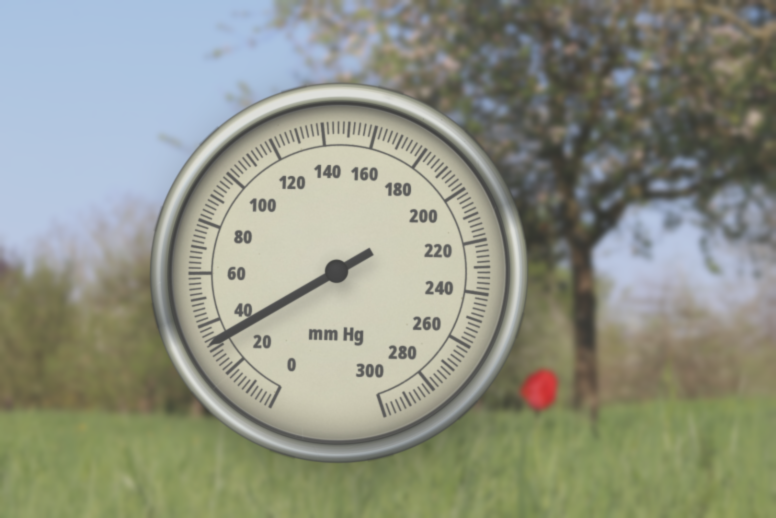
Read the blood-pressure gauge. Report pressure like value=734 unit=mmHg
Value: value=32 unit=mmHg
